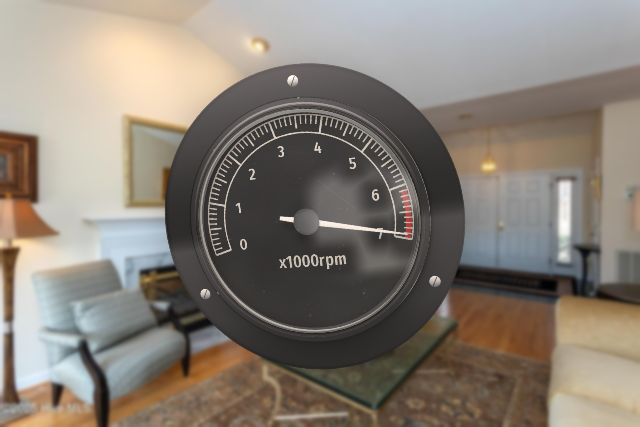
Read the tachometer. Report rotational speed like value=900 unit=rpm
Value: value=6900 unit=rpm
